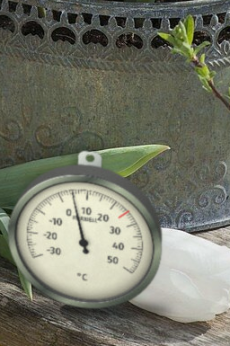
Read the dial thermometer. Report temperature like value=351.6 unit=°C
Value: value=5 unit=°C
